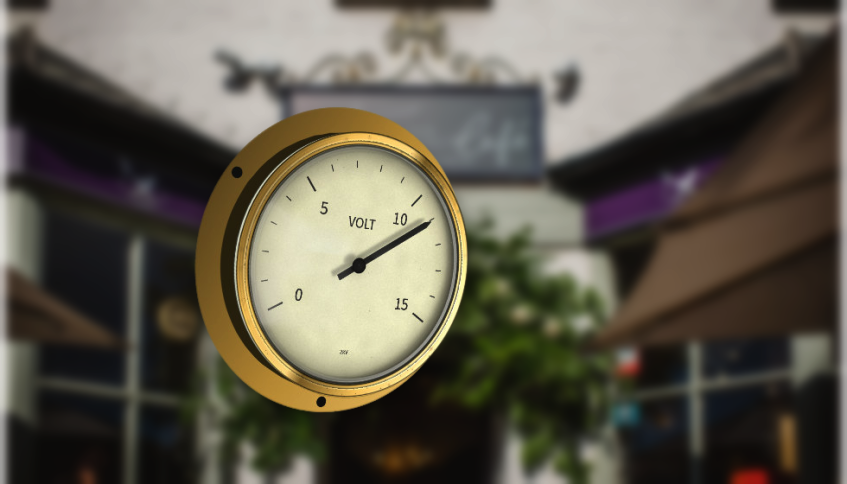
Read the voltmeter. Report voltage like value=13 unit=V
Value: value=11 unit=V
